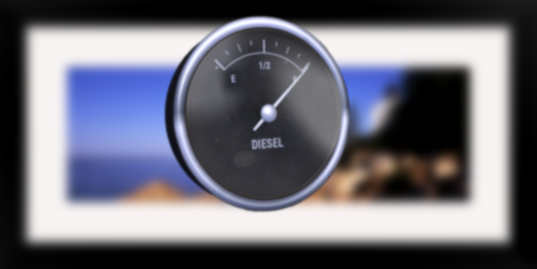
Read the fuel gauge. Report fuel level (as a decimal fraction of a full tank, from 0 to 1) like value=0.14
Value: value=1
